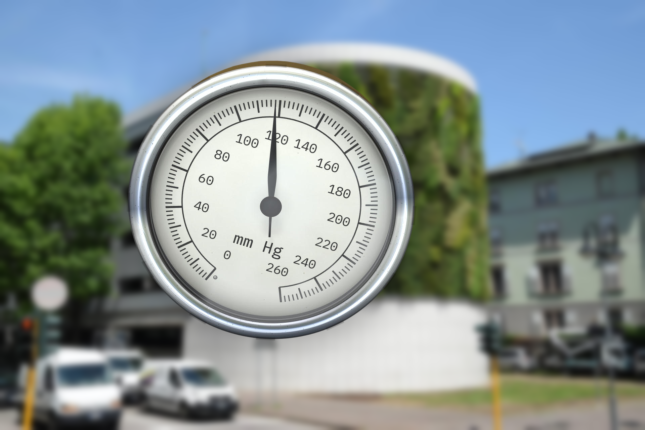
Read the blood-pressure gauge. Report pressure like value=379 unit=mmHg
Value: value=118 unit=mmHg
